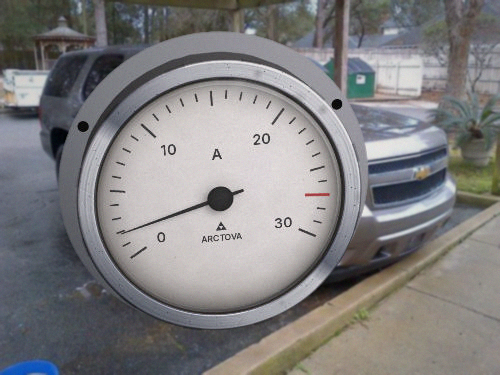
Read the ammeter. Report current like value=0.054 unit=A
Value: value=2 unit=A
